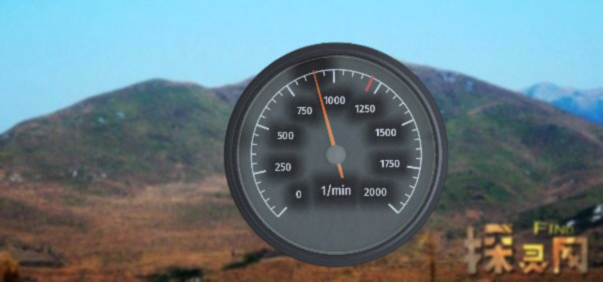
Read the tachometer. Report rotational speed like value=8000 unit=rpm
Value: value=900 unit=rpm
